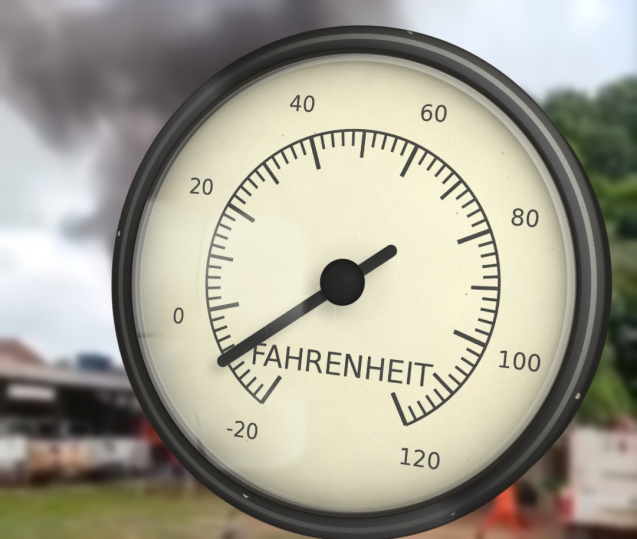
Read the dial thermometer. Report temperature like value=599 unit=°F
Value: value=-10 unit=°F
